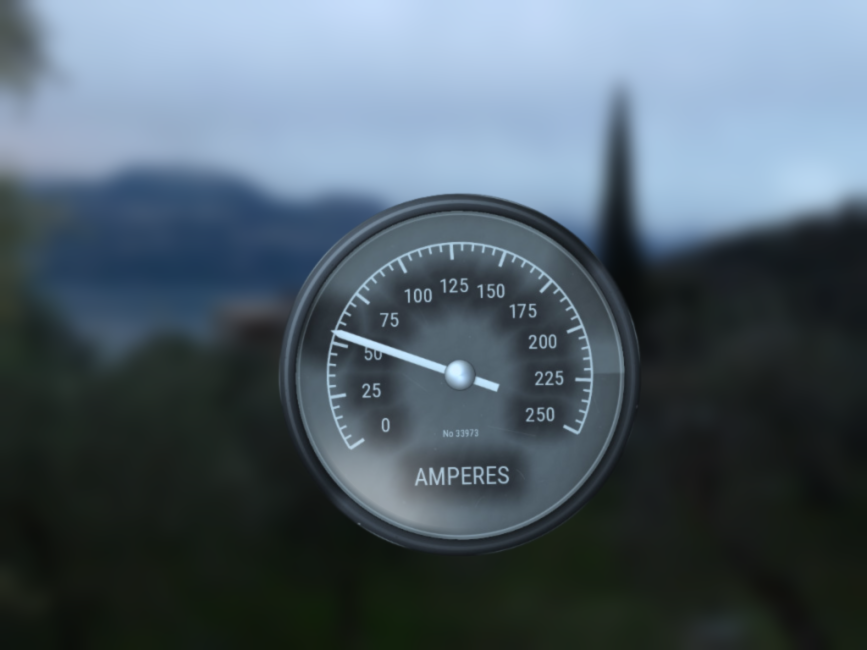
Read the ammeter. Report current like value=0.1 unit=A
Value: value=55 unit=A
